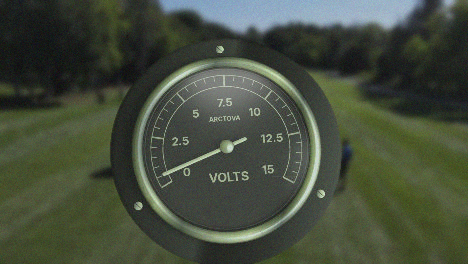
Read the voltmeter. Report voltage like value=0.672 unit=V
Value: value=0.5 unit=V
